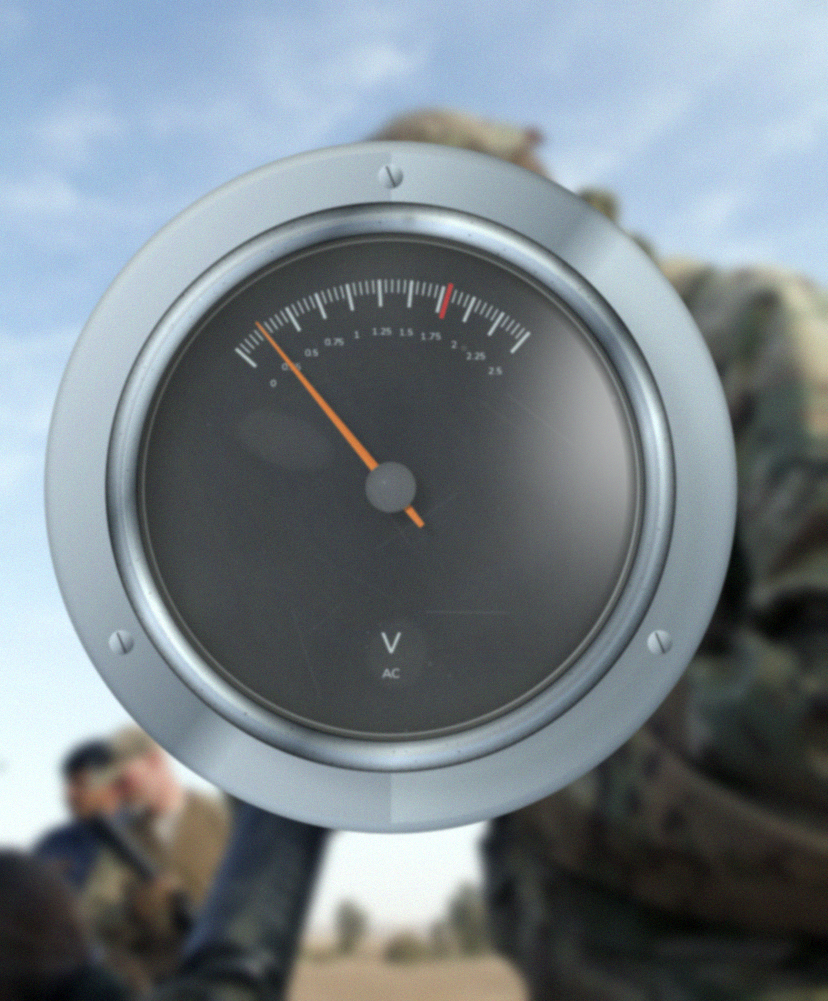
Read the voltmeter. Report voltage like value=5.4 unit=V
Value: value=0.25 unit=V
